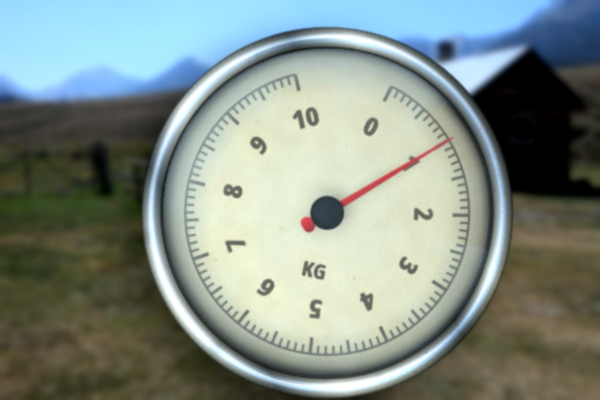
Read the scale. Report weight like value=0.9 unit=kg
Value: value=1 unit=kg
